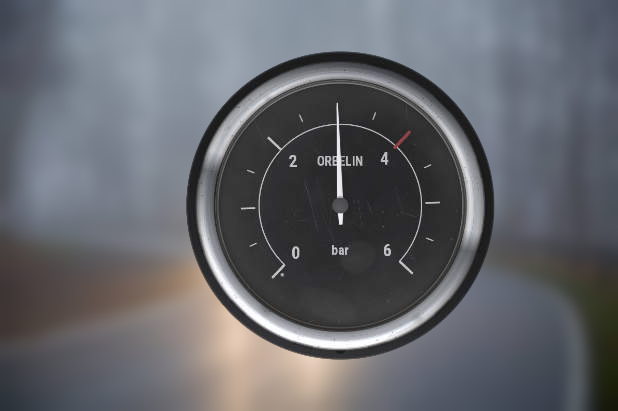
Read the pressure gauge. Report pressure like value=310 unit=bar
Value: value=3 unit=bar
